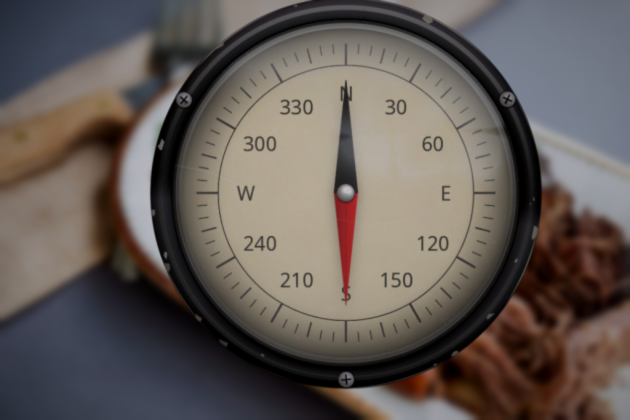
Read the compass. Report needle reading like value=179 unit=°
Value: value=180 unit=°
